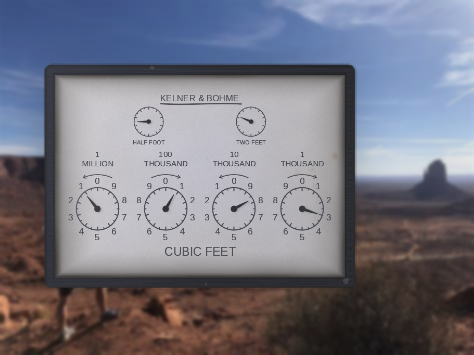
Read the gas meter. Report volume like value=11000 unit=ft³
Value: value=108300 unit=ft³
